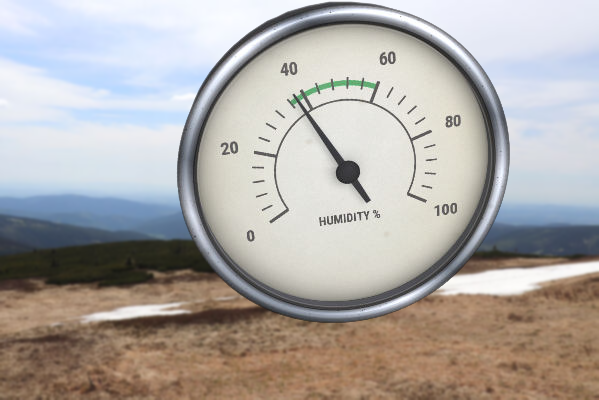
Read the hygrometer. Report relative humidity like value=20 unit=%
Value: value=38 unit=%
